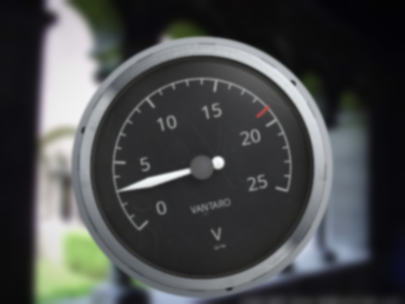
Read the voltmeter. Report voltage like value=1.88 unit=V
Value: value=3 unit=V
